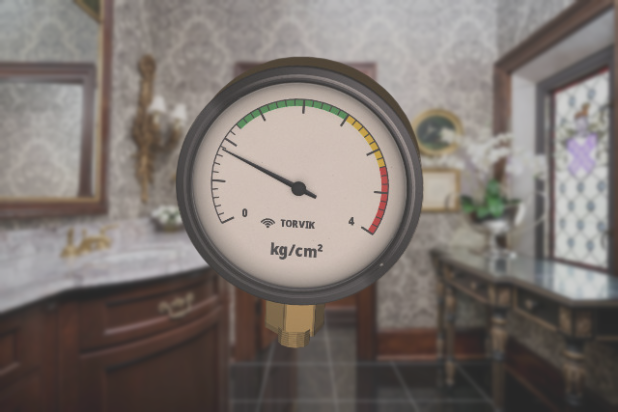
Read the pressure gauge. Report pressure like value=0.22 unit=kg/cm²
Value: value=0.9 unit=kg/cm²
